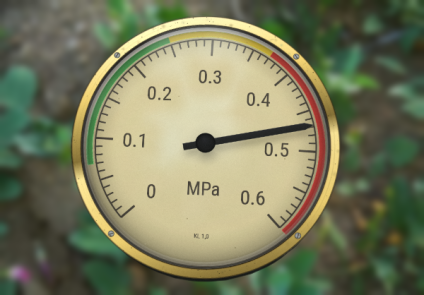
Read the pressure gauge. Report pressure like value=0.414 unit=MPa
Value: value=0.47 unit=MPa
